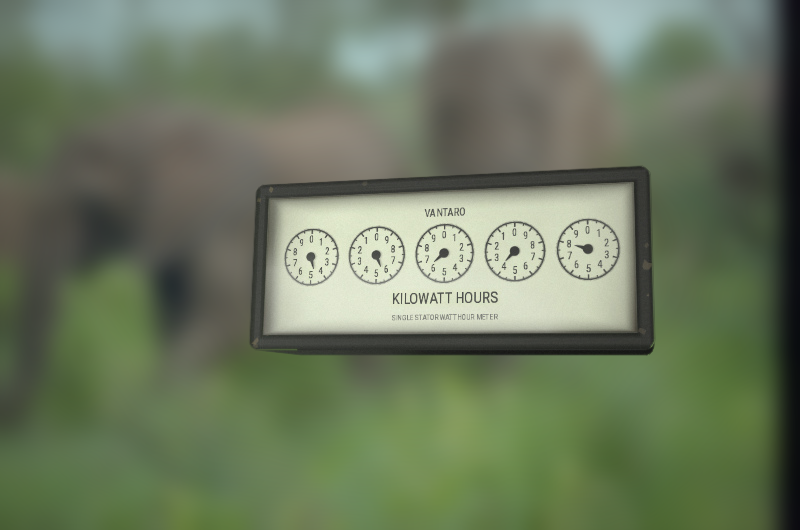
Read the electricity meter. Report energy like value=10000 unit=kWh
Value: value=45638 unit=kWh
